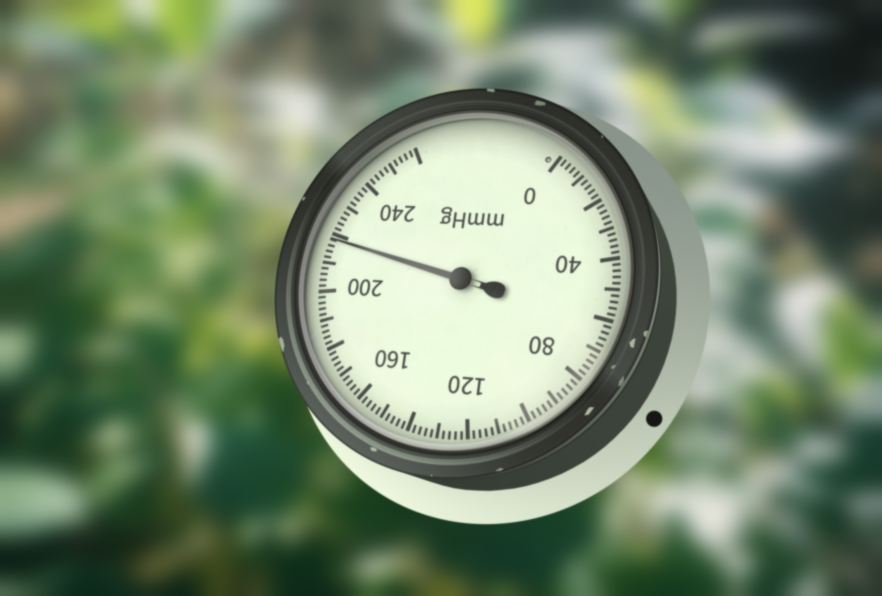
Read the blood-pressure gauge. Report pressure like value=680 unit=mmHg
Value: value=218 unit=mmHg
